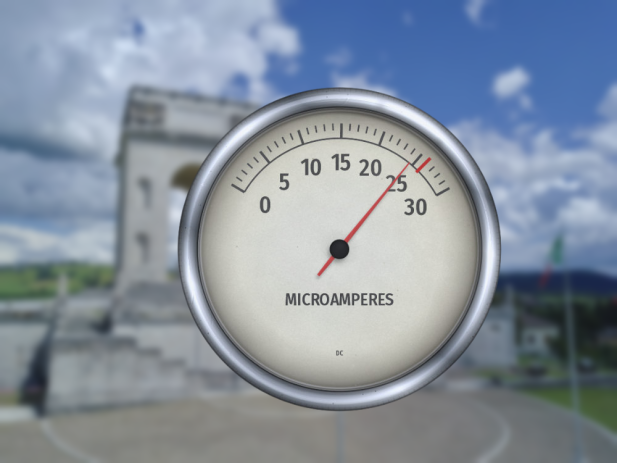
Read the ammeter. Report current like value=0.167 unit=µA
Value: value=24.5 unit=µA
